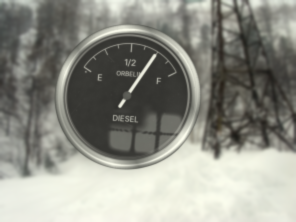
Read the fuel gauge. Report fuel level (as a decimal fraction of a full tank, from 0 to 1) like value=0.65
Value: value=0.75
